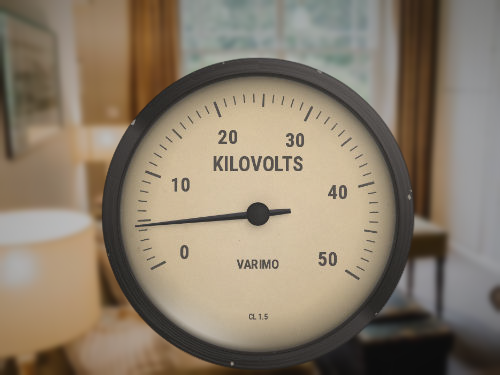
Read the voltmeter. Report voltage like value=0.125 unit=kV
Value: value=4.5 unit=kV
